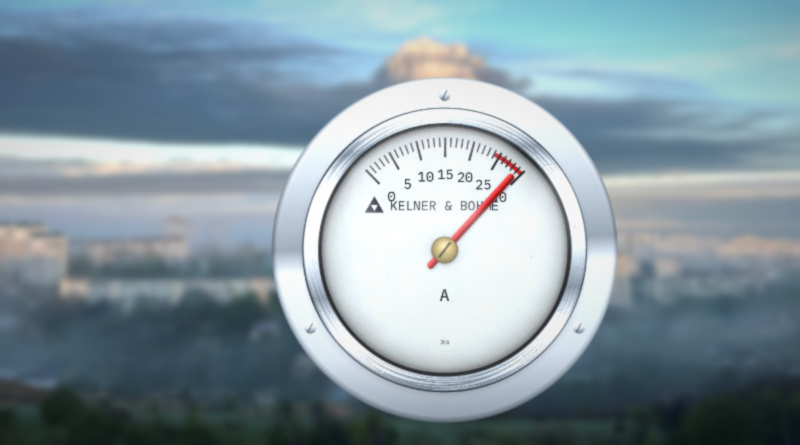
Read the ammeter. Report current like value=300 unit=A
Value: value=29 unit=A
